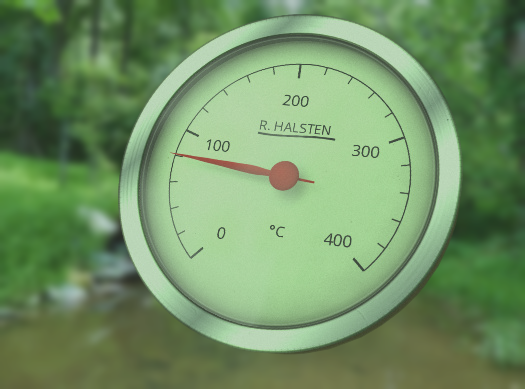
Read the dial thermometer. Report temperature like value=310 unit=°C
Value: value=80 unit=°C
